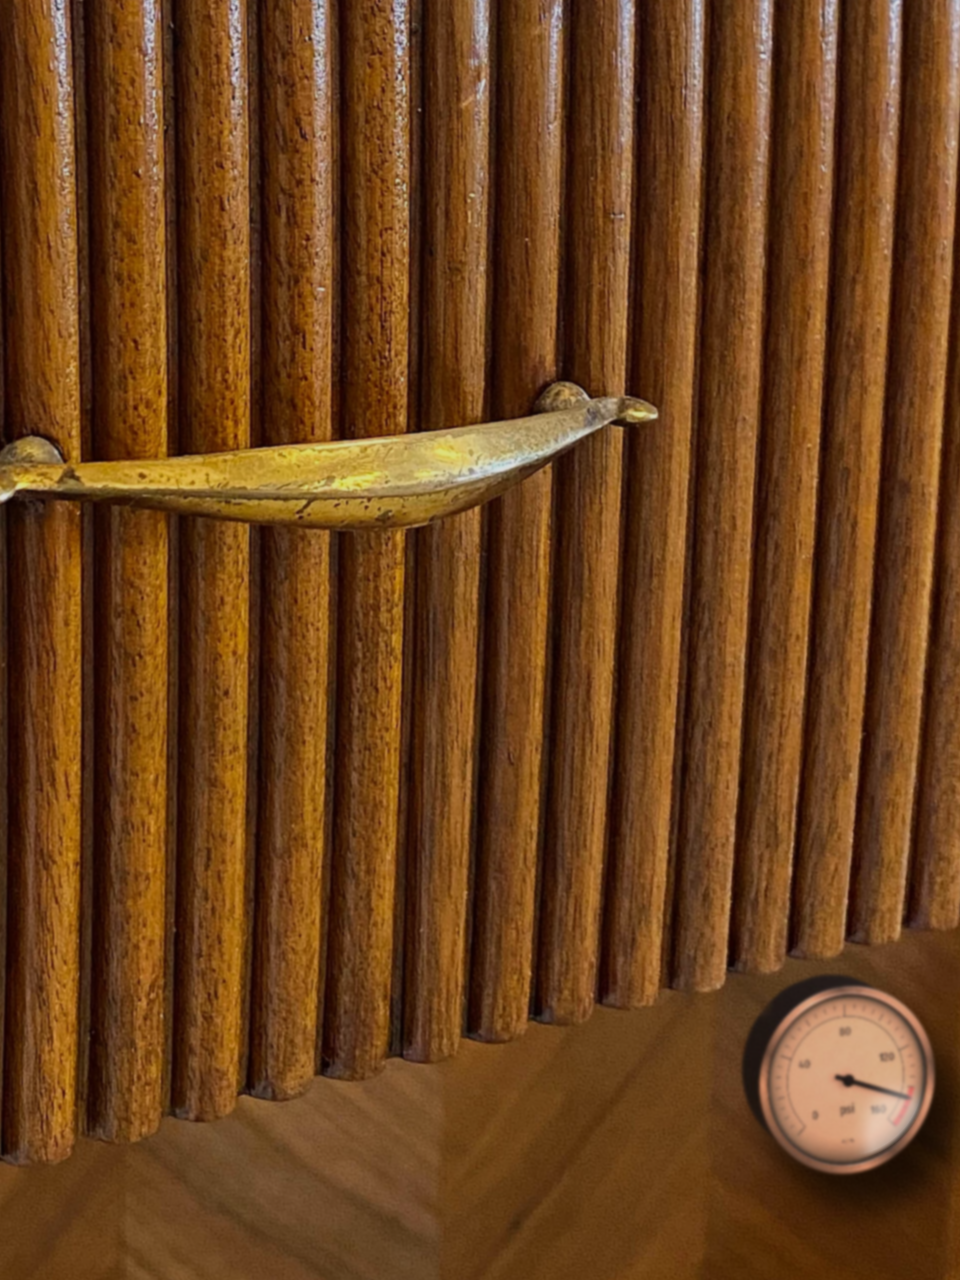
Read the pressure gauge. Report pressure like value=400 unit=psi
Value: value=145 unit=psi
